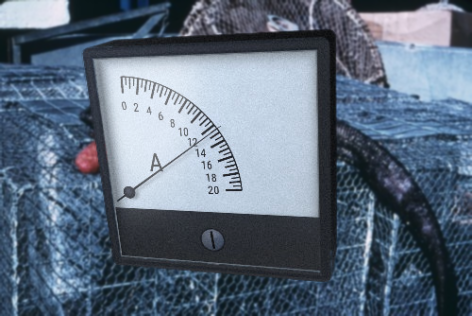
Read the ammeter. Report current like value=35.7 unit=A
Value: value=12.5 unit=A
